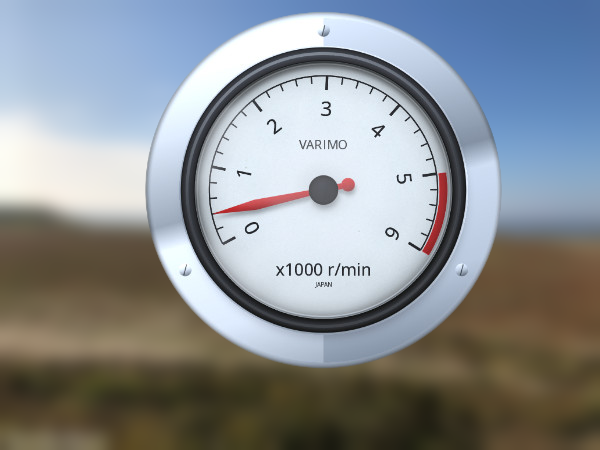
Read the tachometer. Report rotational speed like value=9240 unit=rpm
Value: value=400 unit=rpm
